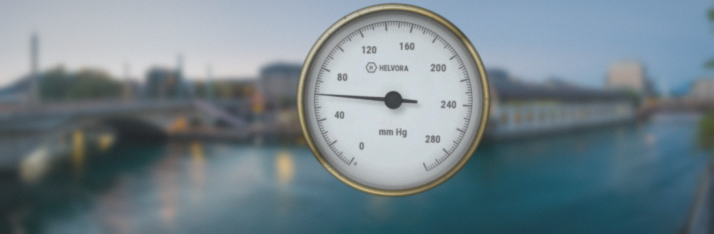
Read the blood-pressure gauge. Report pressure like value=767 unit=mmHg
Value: value=60 unit=mmHg
